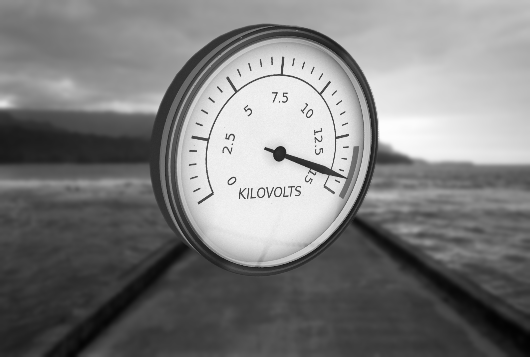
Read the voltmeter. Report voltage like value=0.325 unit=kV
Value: value=14.25 unit=kV
